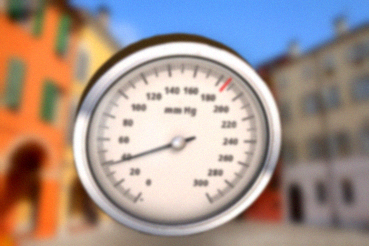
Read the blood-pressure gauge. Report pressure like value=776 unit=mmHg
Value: value=40 unit=mmHg
